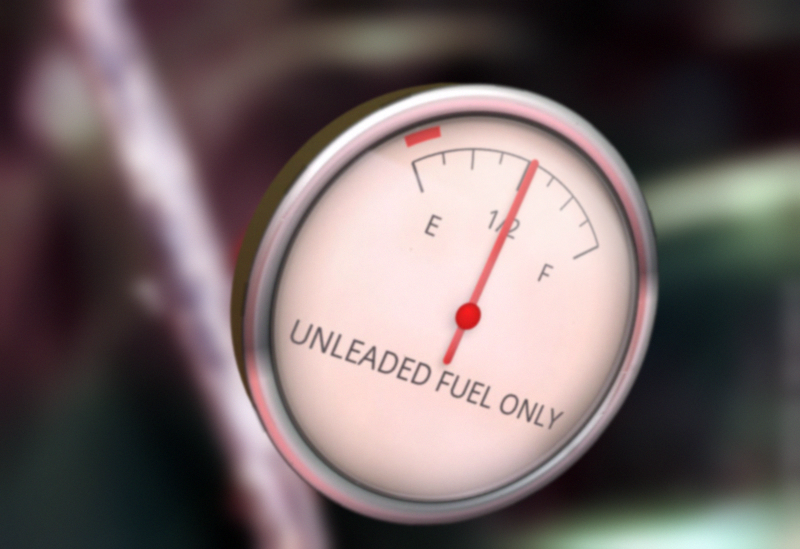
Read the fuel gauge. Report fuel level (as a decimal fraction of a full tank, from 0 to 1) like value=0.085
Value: value=0.5
